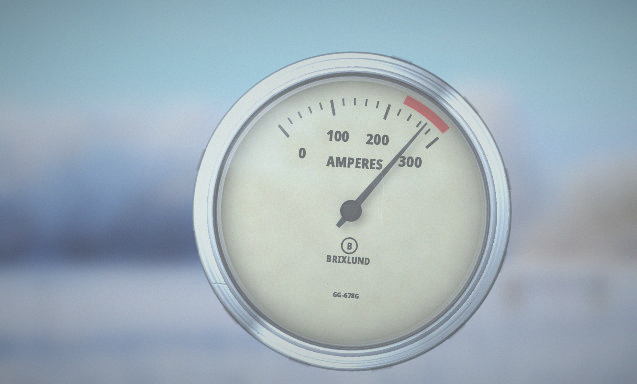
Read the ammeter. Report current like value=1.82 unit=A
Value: value=270 unit=A
